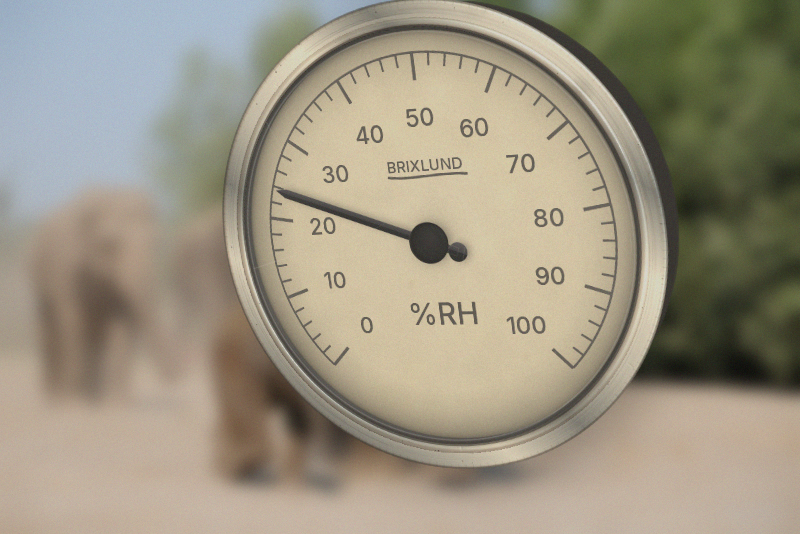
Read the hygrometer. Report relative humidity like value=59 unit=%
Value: value=24 unit=%
